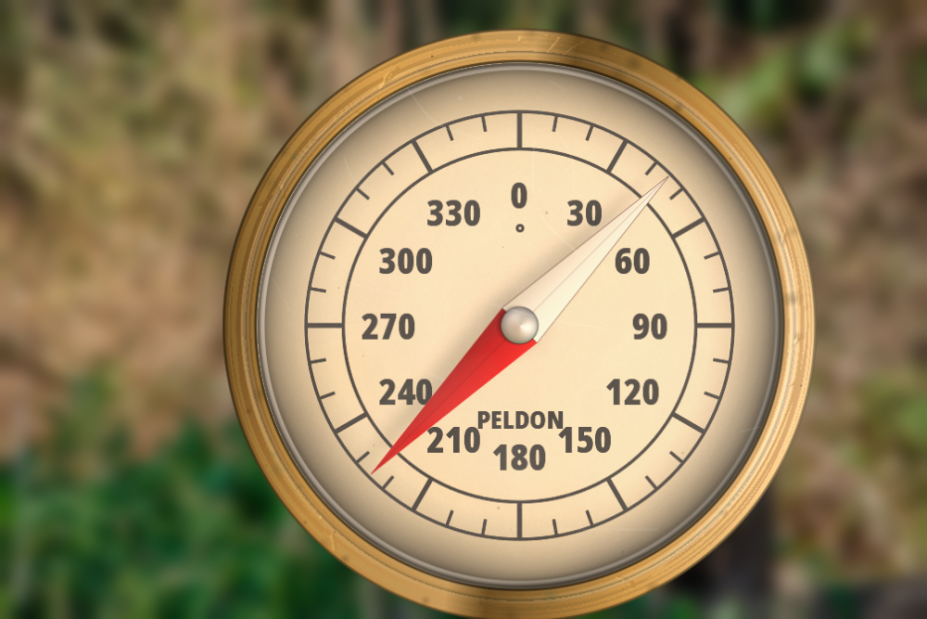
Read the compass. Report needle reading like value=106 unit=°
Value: value=225 unit=°
